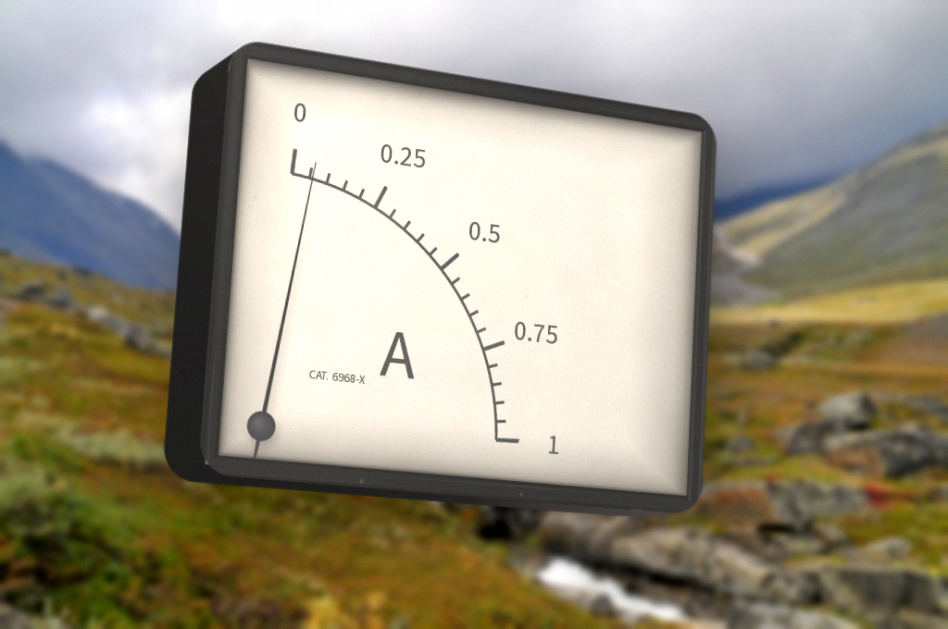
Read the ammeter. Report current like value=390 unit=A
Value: value=0.05 unit=A
